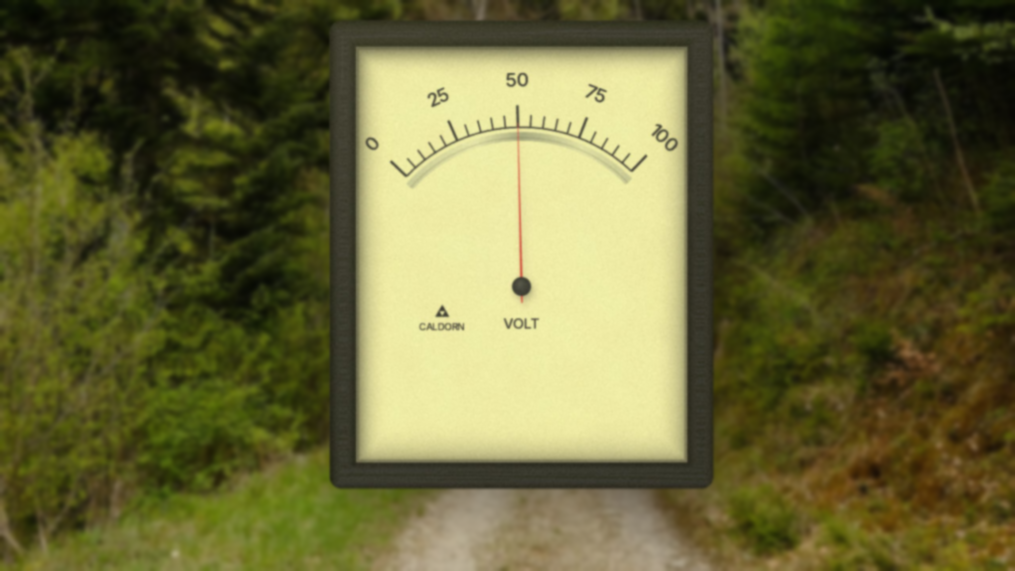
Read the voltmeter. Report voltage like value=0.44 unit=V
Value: value=50 unit=V
